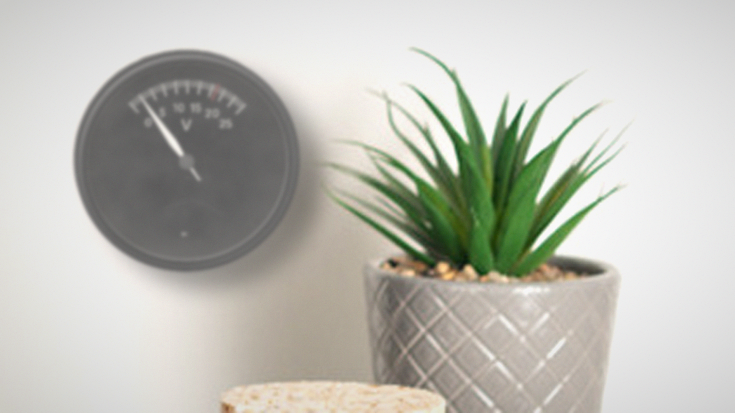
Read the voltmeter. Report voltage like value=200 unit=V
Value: value=2.5 unit=V
